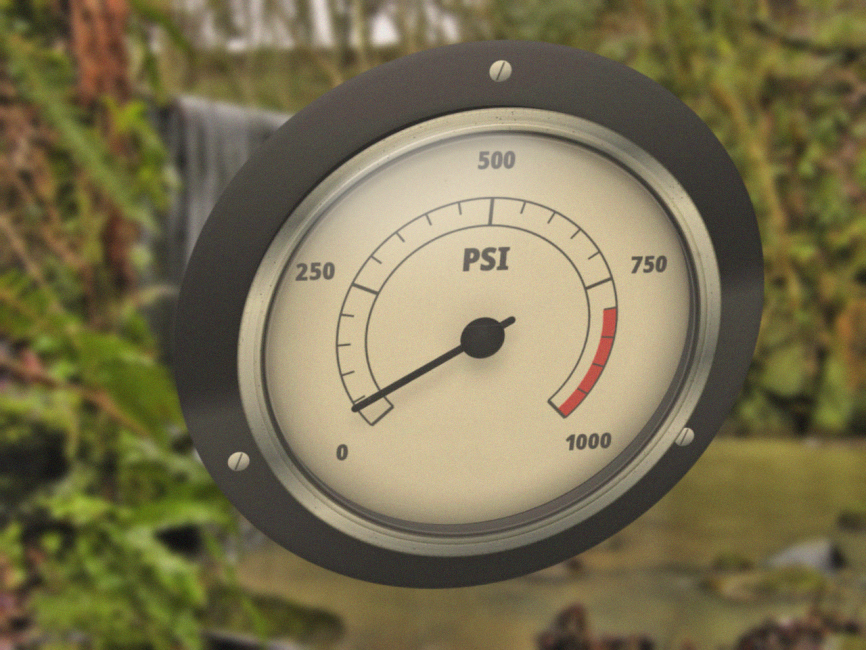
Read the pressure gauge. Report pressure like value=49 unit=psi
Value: value=50 unit=psi
